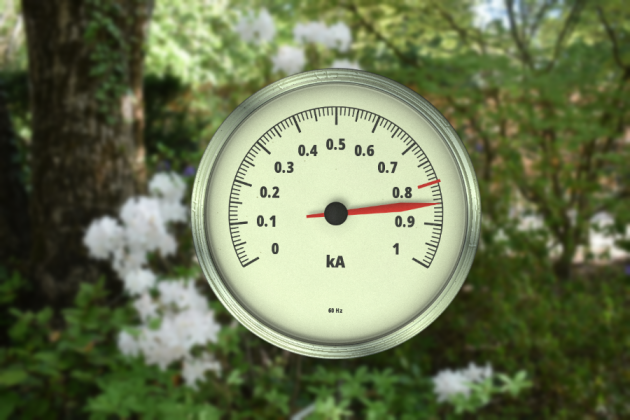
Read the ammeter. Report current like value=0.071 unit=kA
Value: value=0.85 unit=kA
